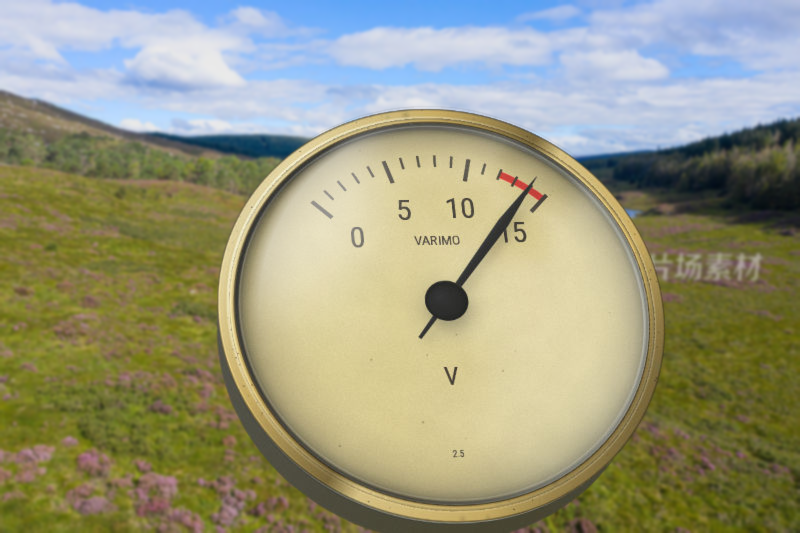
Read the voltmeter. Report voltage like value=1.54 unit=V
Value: value=14 unit=V
